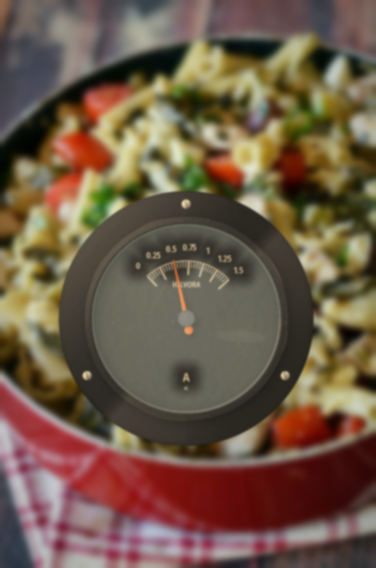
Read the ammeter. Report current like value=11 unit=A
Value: value=0.5 unit=A
